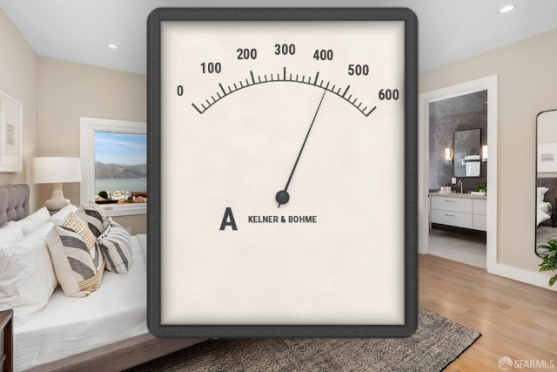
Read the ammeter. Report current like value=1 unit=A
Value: value=440 unit=A
